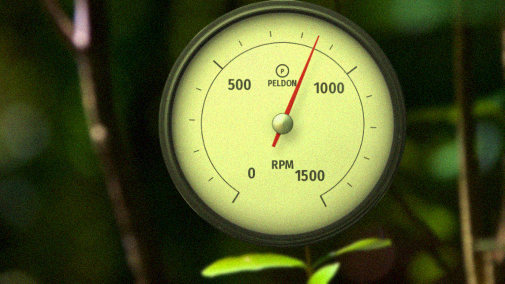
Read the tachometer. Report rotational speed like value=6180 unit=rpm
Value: value=850 unit=rpm
